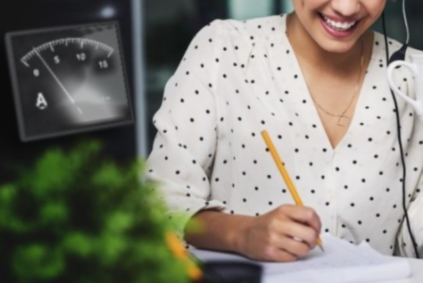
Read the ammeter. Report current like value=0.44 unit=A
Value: value=2.5 unit=A
